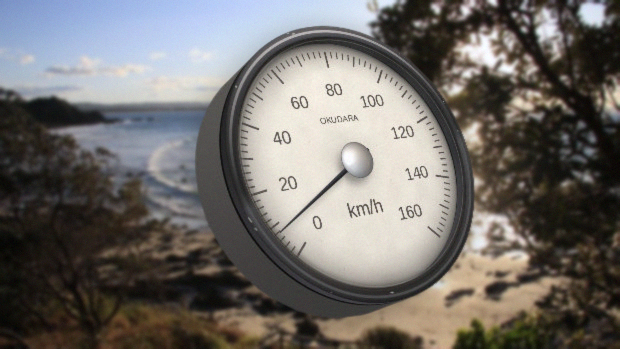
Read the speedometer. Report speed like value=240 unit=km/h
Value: value=8 unit=km/h
